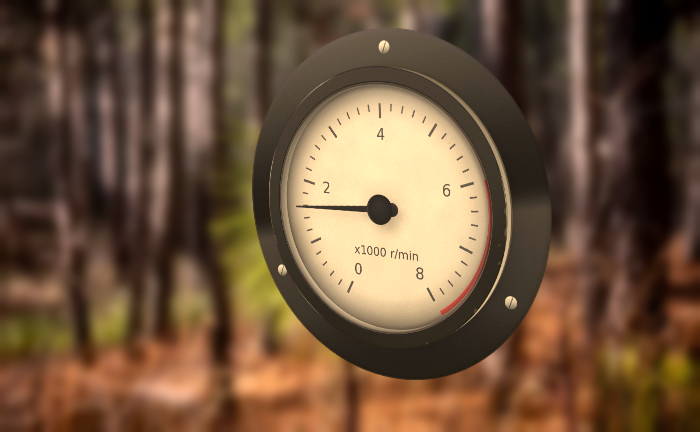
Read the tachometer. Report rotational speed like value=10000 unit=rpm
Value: value=1600 unit=rpm
